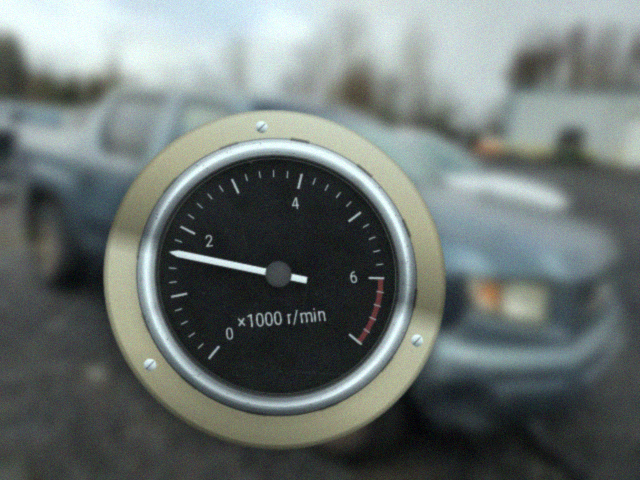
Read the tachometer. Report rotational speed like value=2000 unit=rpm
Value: value=1600 unit=rpm
